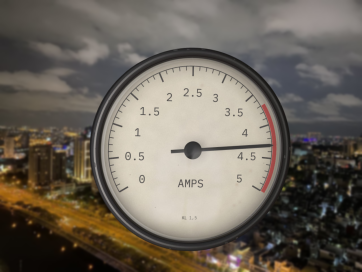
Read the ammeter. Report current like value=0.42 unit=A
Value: value=4.3 unit=A
